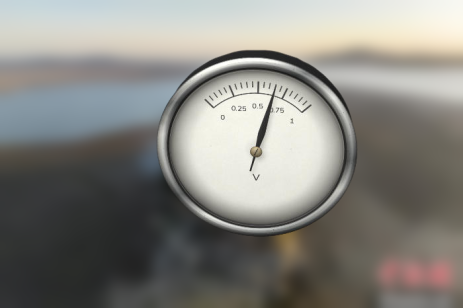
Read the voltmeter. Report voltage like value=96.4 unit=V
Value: value=0.65 unit=V
